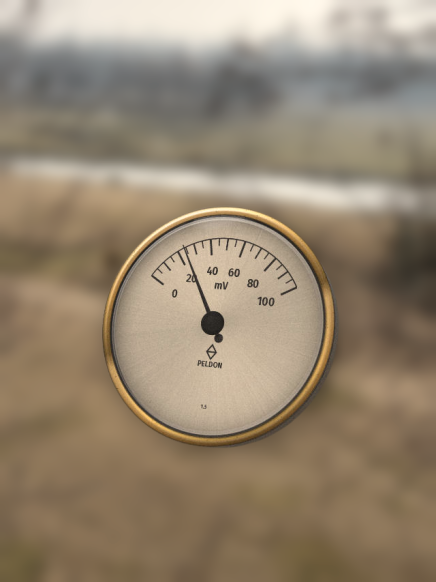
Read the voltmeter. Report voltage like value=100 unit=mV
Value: value=25 unit=mV
